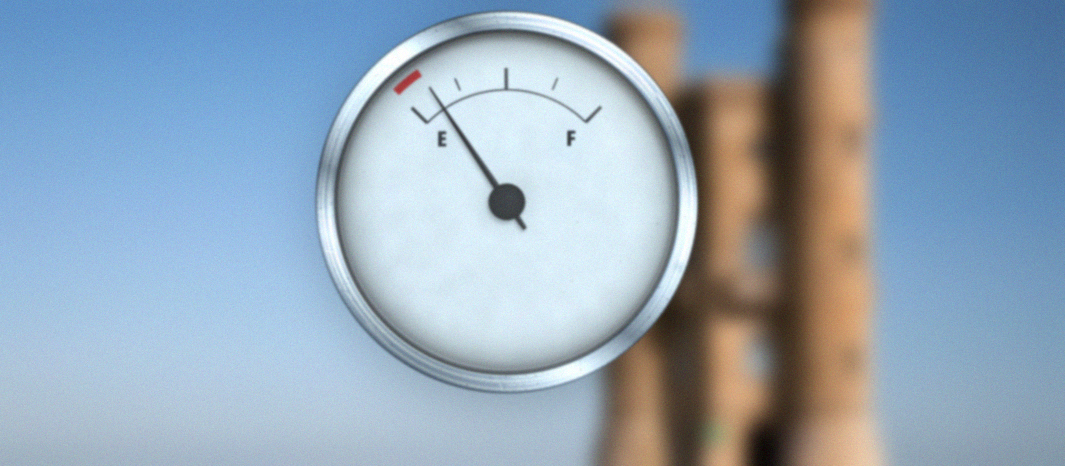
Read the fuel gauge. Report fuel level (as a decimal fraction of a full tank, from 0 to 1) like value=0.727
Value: value=0.125
